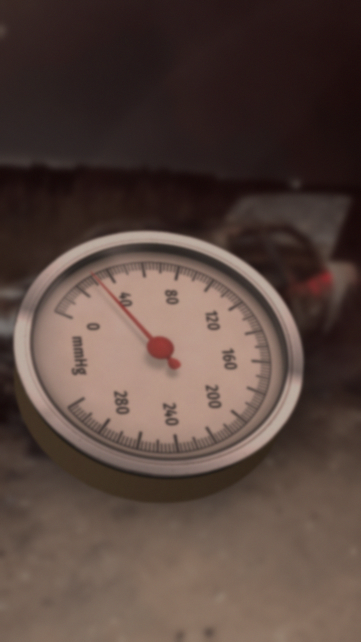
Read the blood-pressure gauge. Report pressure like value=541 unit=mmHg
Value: value=30 unit=mmHg
